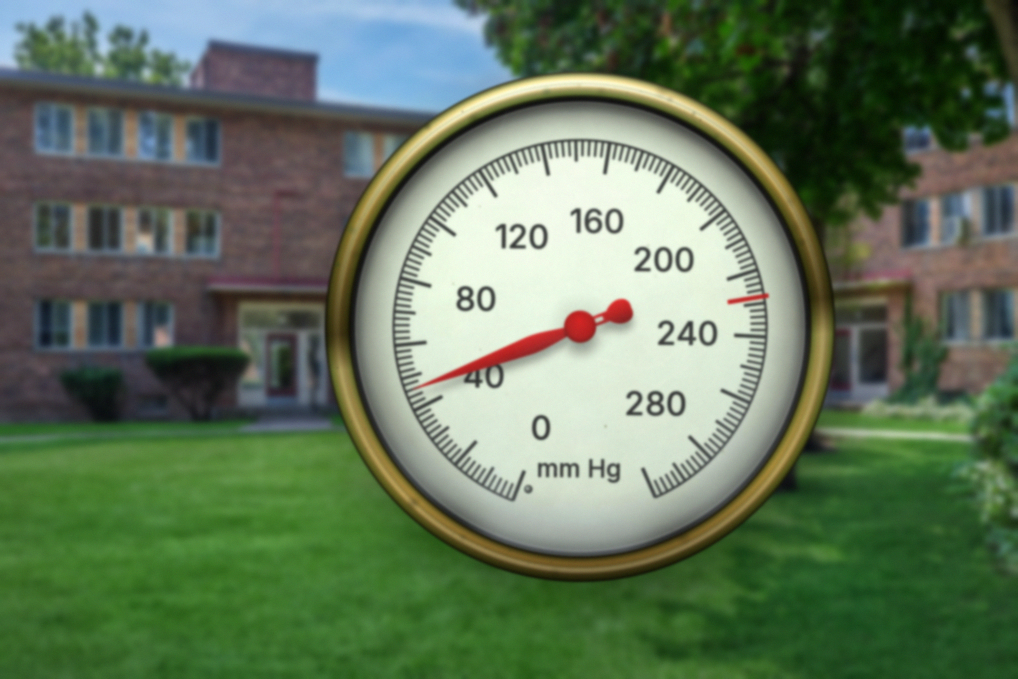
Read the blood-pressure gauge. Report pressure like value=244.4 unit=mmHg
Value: value=46 unit=mmHg
